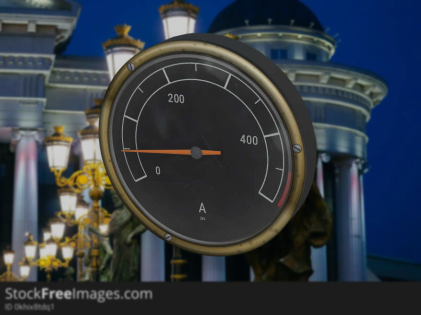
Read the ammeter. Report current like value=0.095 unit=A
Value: value=50 unit=A
